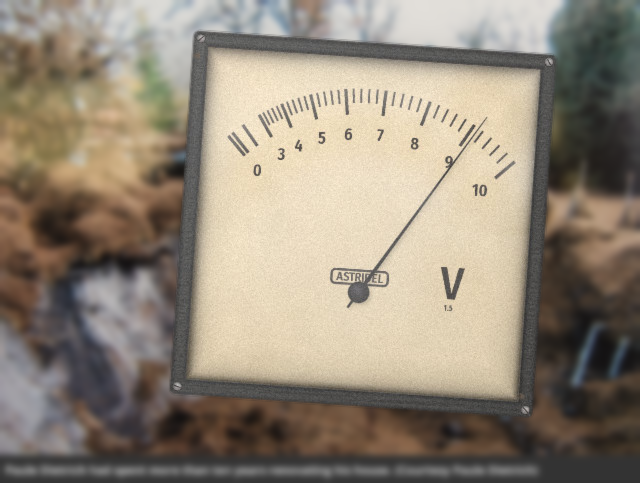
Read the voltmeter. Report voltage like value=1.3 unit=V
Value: value=9.1 unit=V
